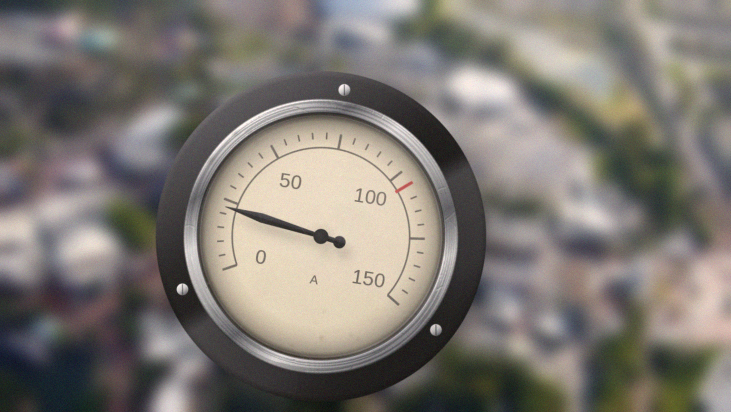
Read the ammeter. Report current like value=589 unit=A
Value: value=22.5 unit=A
